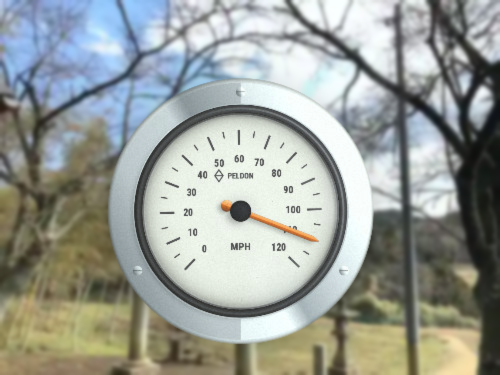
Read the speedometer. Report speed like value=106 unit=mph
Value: value=110 unit=mph
